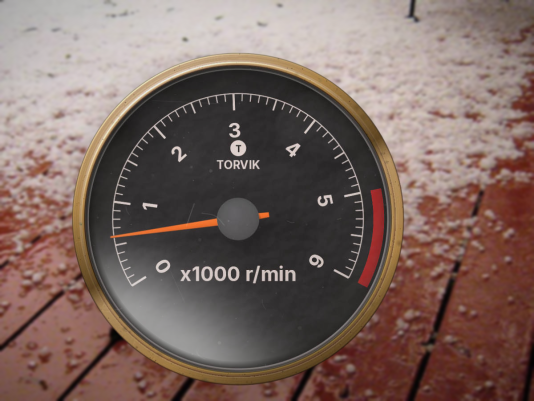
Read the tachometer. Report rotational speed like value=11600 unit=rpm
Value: value=600 unit=rpm
